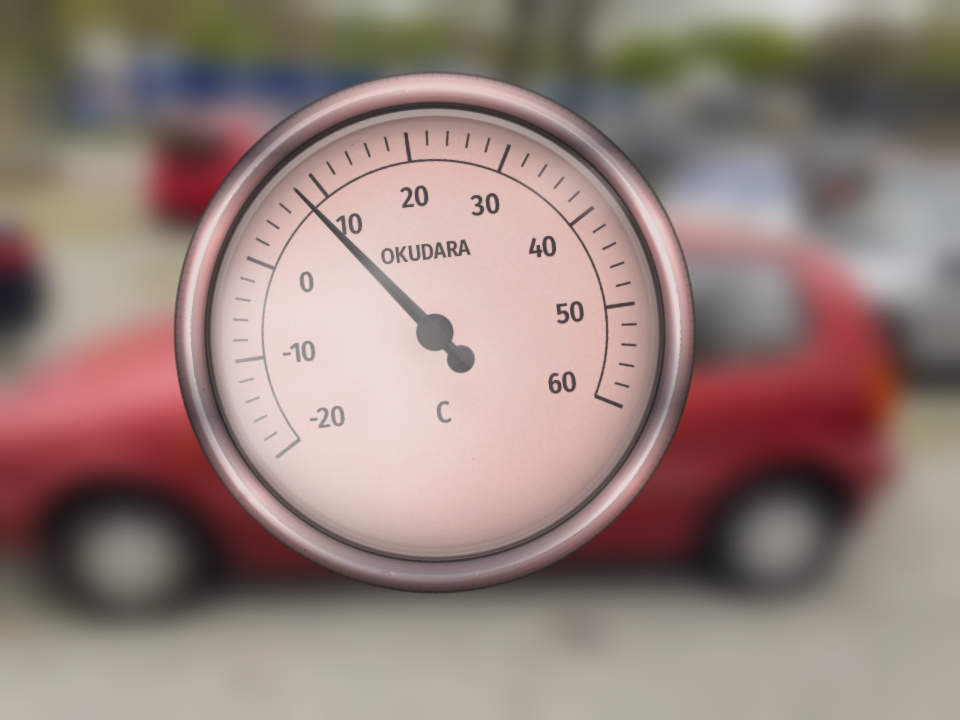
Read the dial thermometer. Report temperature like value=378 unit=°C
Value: value=8 unit=°C
